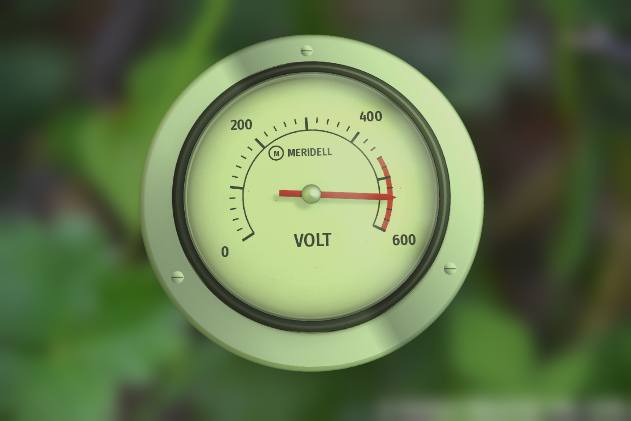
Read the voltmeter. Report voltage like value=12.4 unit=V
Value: value=540 unit=V
